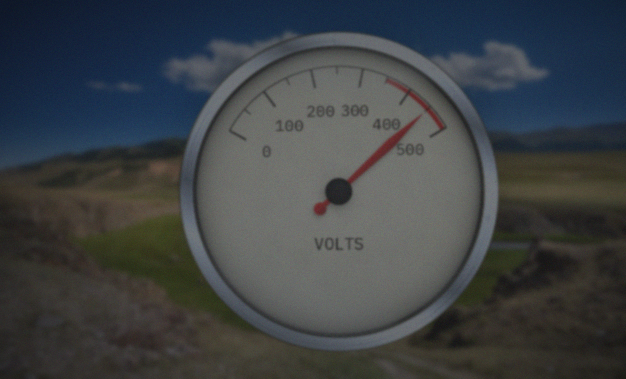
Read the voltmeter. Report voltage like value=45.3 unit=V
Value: value=450 unit=V
